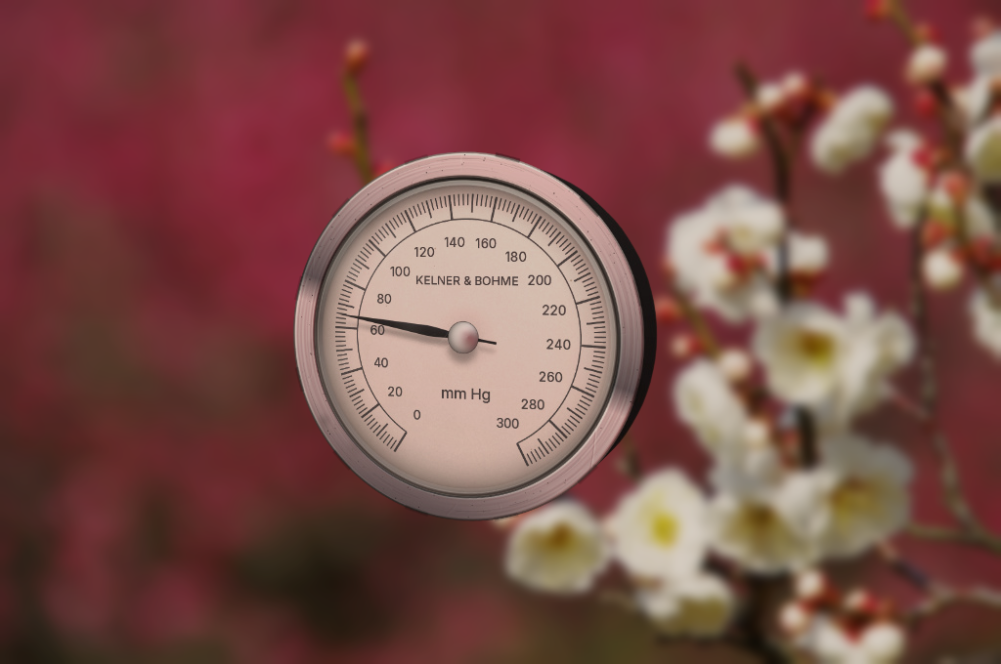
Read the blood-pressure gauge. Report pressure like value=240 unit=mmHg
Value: value=66 unit=mmHg
